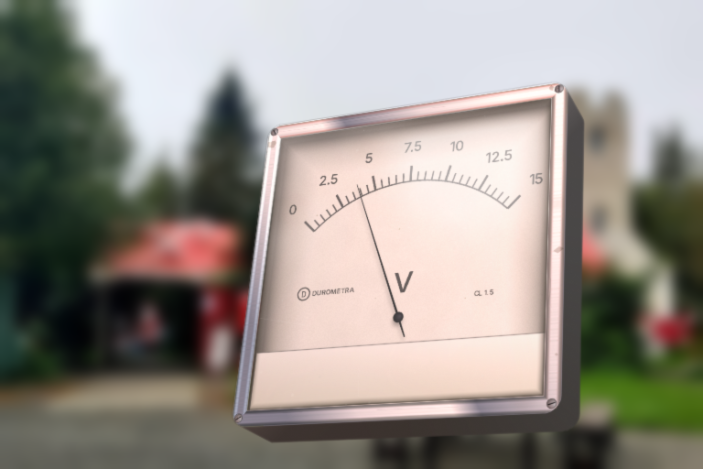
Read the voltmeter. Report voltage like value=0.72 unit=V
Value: value=4 unit=V
